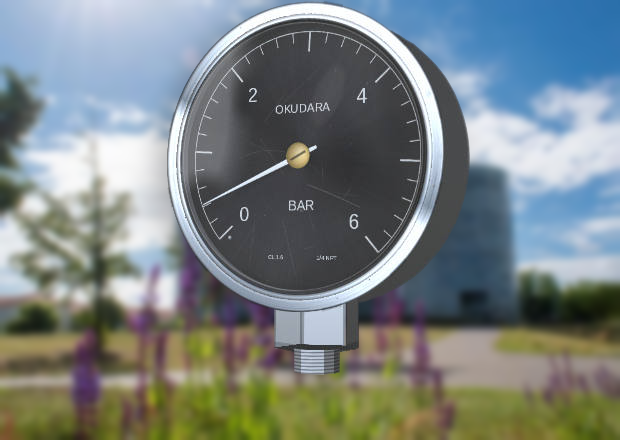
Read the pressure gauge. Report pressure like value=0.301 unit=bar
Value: value=0.4 unit=bar
